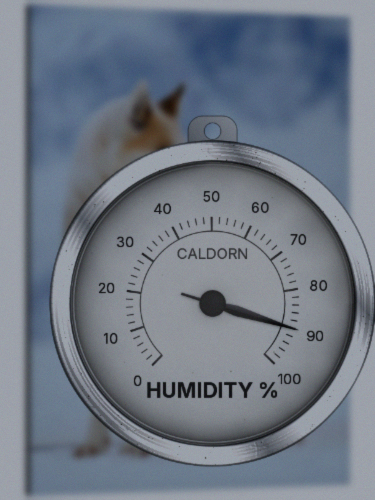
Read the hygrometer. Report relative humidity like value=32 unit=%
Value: value=90 unit=%
